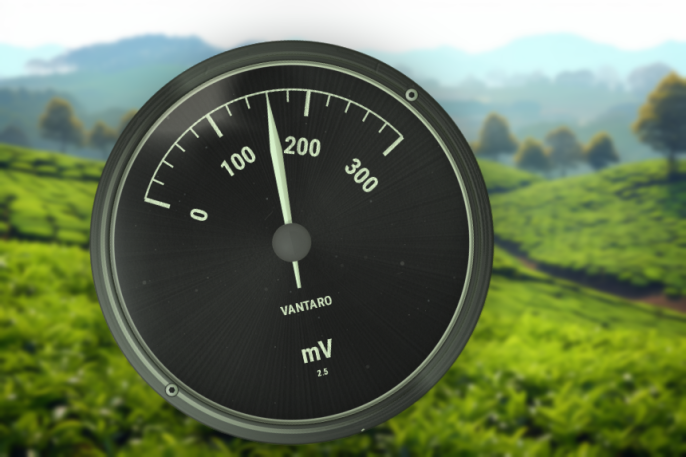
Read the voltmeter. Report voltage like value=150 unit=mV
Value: value=160 unit=mV
